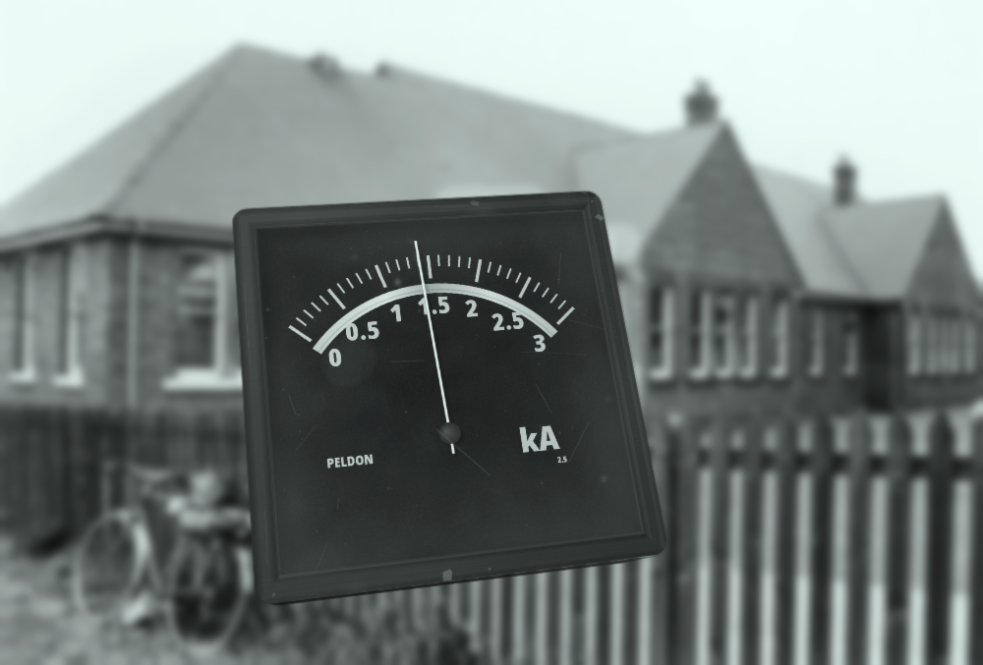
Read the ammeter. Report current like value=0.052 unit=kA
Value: value=1.4 unit=kA
